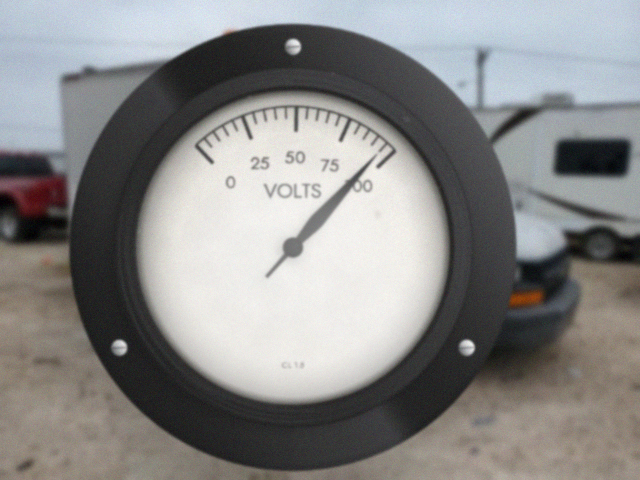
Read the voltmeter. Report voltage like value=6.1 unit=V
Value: value=95 unit=V
